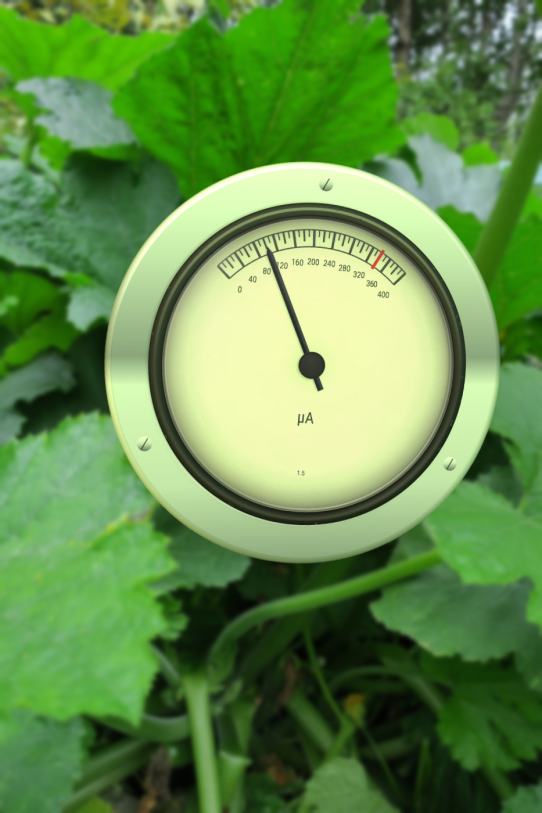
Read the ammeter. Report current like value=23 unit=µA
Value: value=100 unit=µA
